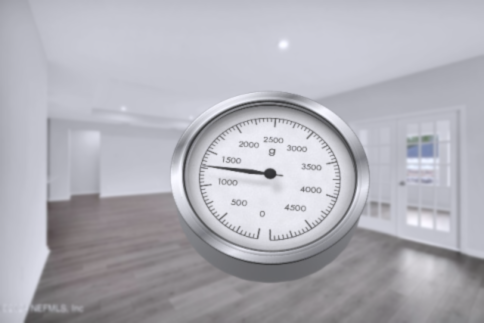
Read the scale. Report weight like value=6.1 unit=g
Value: value=1250 unit=g
